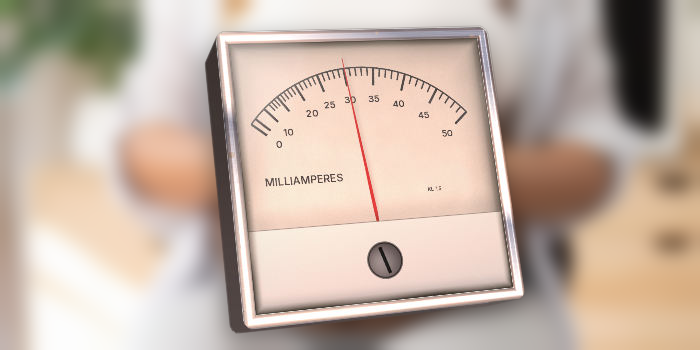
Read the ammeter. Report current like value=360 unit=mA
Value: value=30 unit=mA
